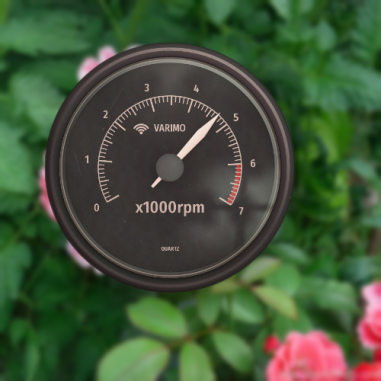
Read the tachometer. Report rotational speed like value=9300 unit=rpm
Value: value=4700 unit=rpm
